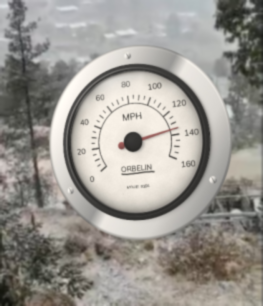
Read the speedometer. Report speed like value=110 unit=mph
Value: value=135 unit=mph
